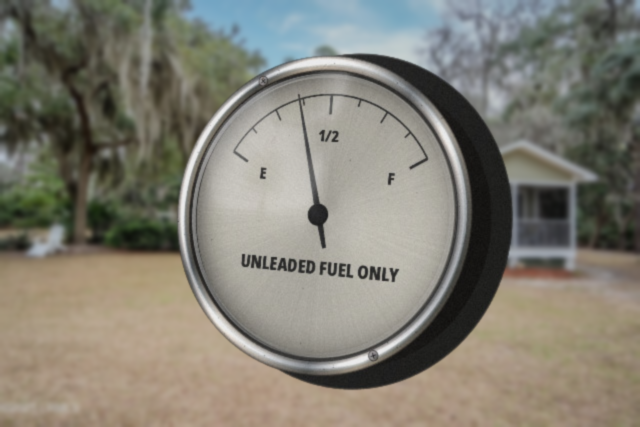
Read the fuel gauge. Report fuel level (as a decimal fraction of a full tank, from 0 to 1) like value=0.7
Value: value=0.375
